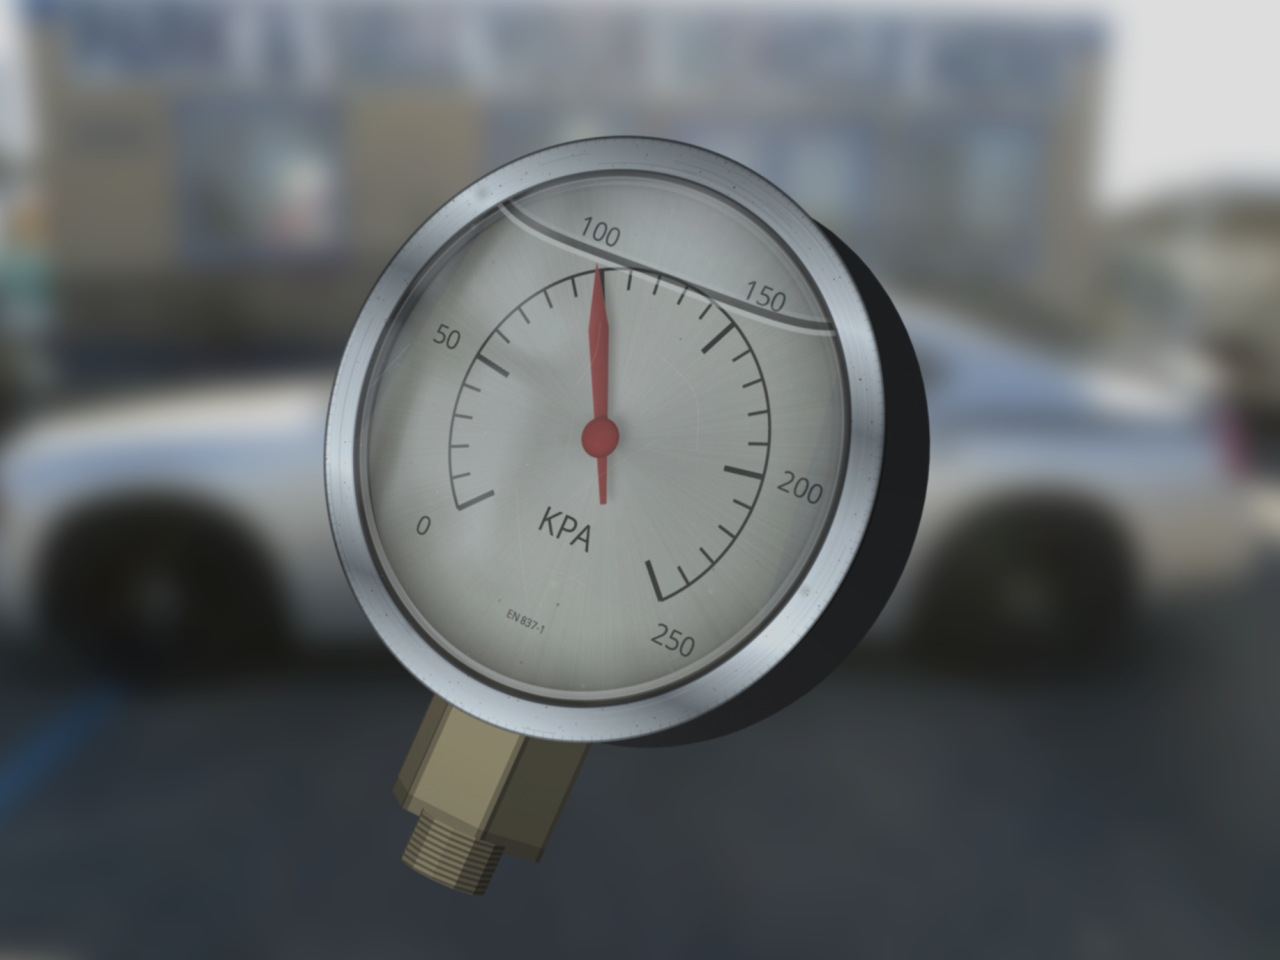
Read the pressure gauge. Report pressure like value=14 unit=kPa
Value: value=100 unit=kPa
